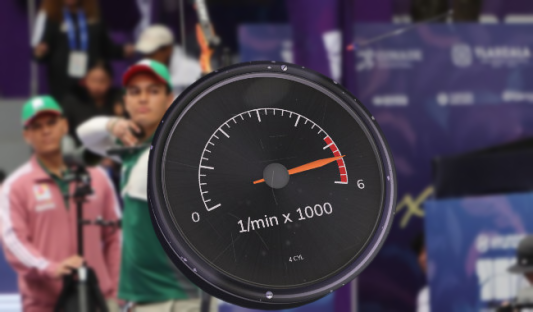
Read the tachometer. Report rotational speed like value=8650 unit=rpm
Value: value=5400 unit=rpm
